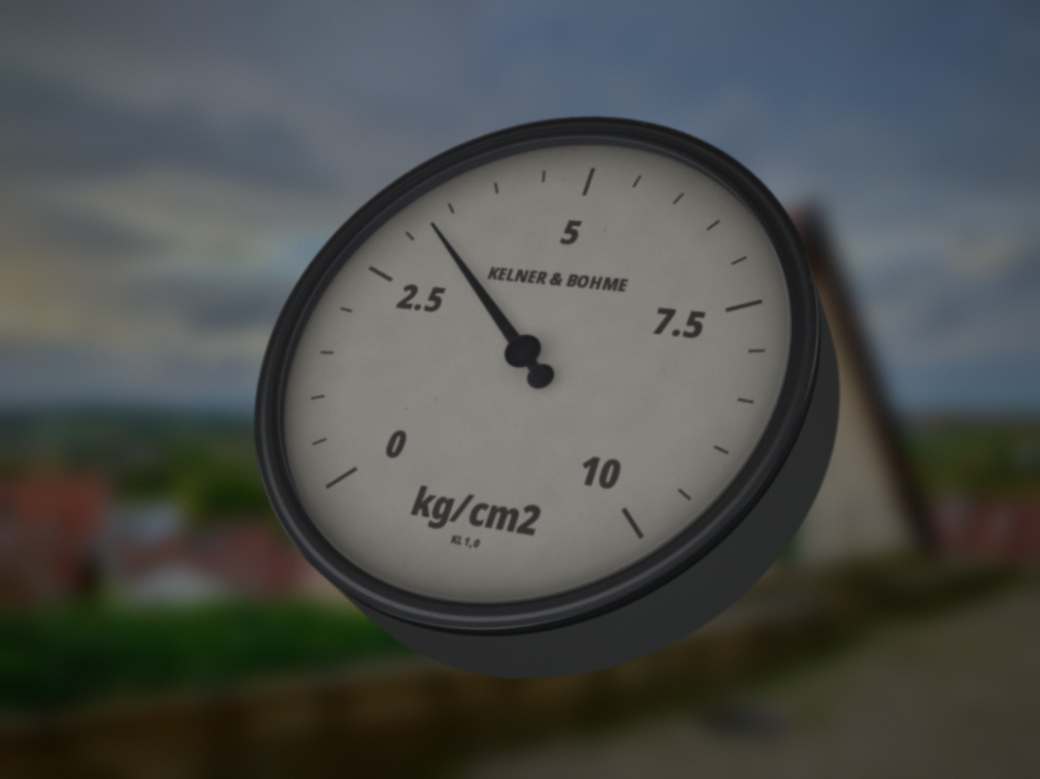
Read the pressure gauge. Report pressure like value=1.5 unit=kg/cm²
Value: value=3.25 unit=kg/cm²
